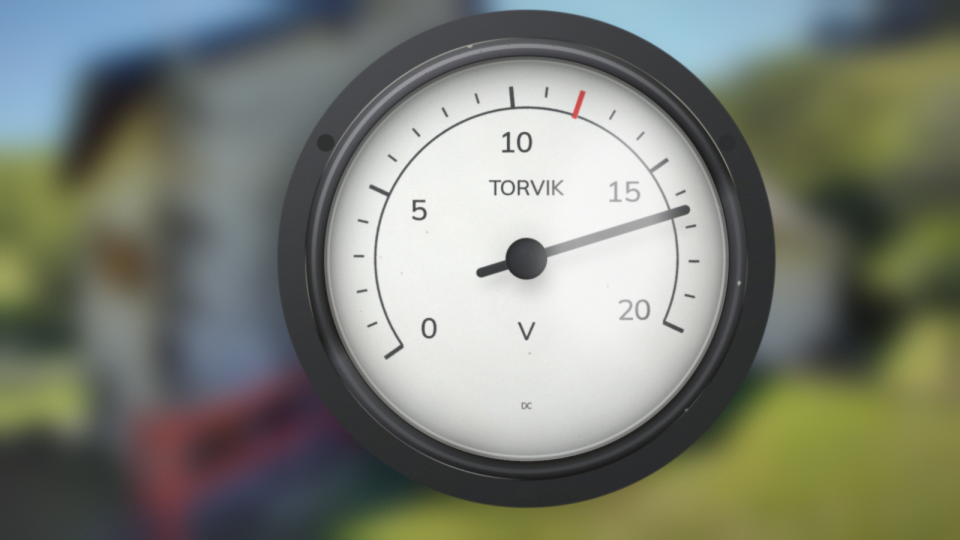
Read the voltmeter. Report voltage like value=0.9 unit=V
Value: value=16.5 unit=V
